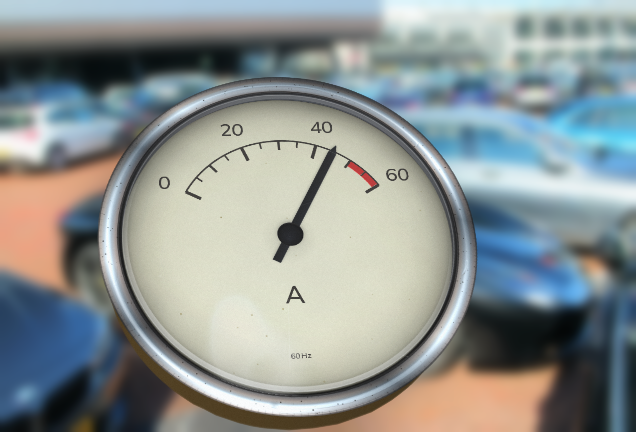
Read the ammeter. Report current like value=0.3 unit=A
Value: value=45 unit=A
